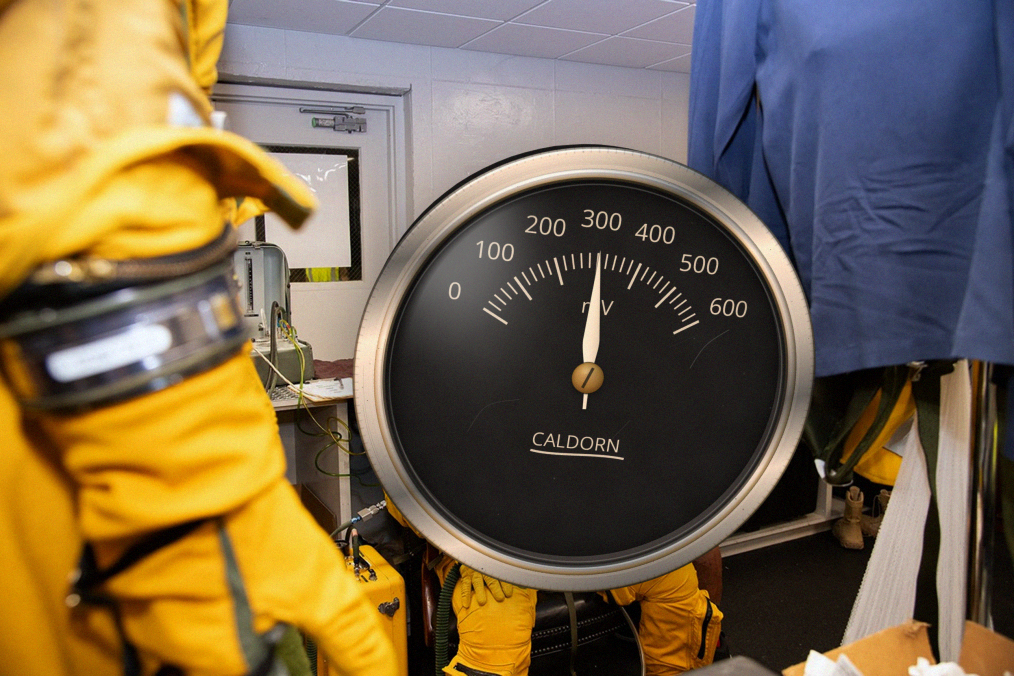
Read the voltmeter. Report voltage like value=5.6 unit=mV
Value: value=300 unit=mV
